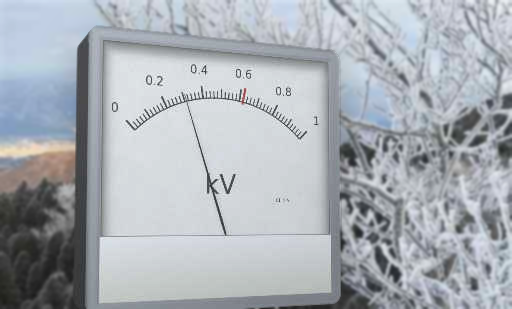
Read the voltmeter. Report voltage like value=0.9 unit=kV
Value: value=0.3 unit=kV
